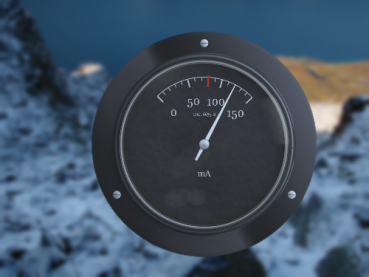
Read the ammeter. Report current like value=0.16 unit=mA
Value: value=120 unit=mA
